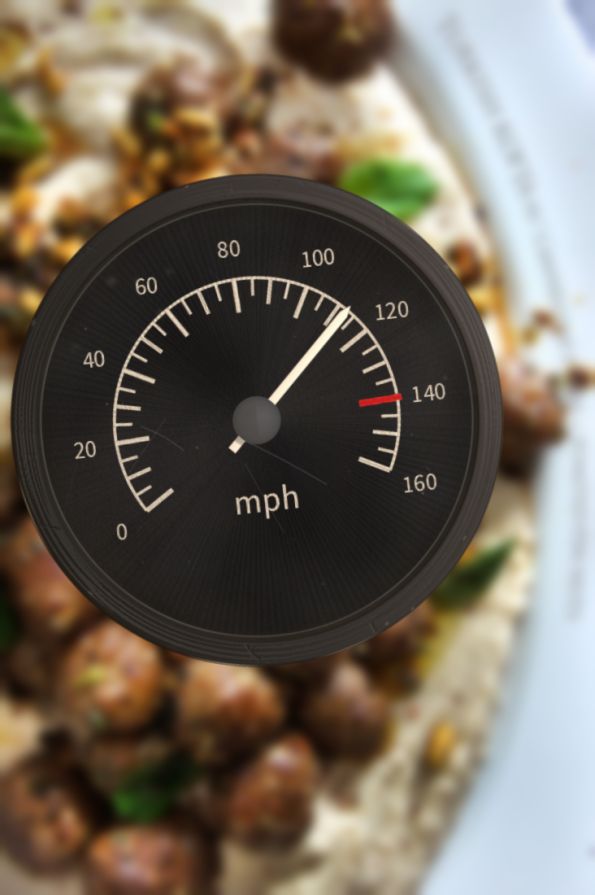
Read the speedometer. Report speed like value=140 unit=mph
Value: value=112.5 unit=mph
